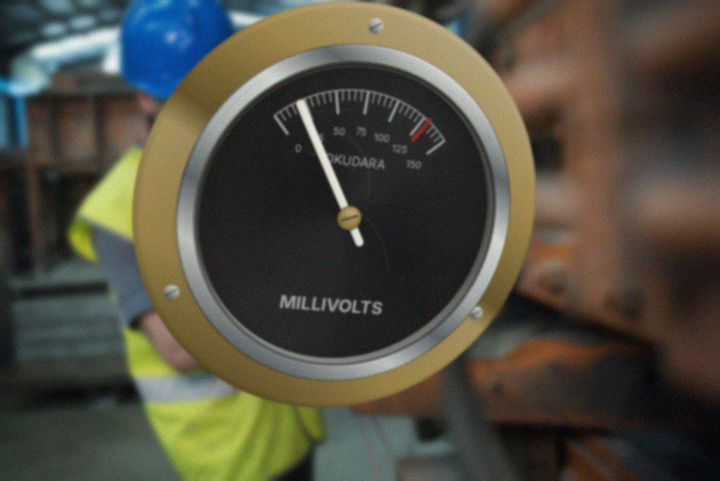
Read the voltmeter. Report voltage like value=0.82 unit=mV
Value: value=20 unit=mV
